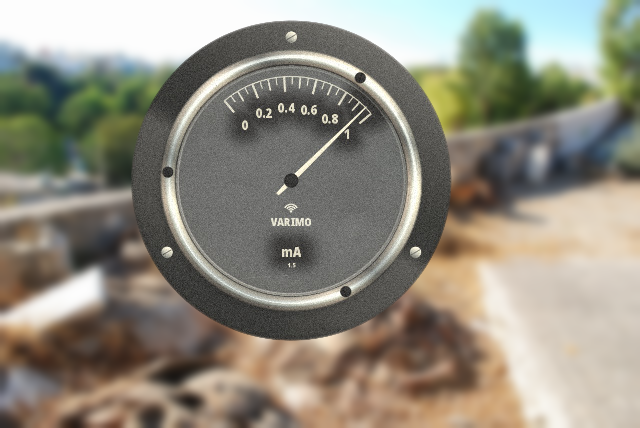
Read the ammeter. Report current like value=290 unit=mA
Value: value=0.95 unit=mA
